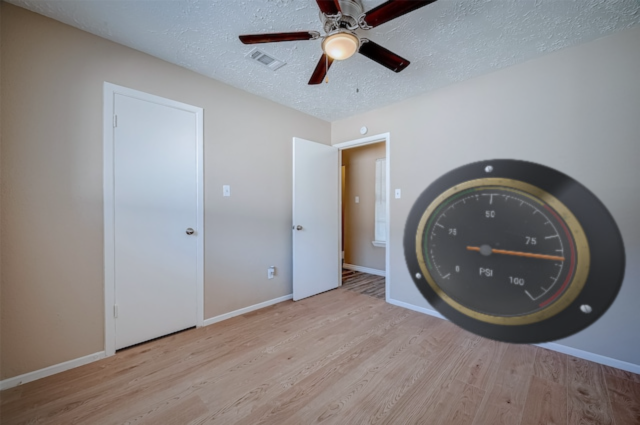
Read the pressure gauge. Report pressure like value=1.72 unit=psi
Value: value=82.5 unit=psi
